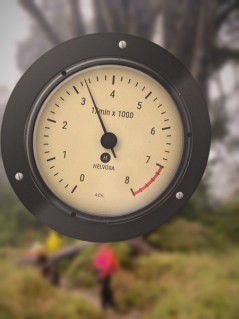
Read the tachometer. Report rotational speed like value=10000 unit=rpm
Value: value=3300 unit=rpm
